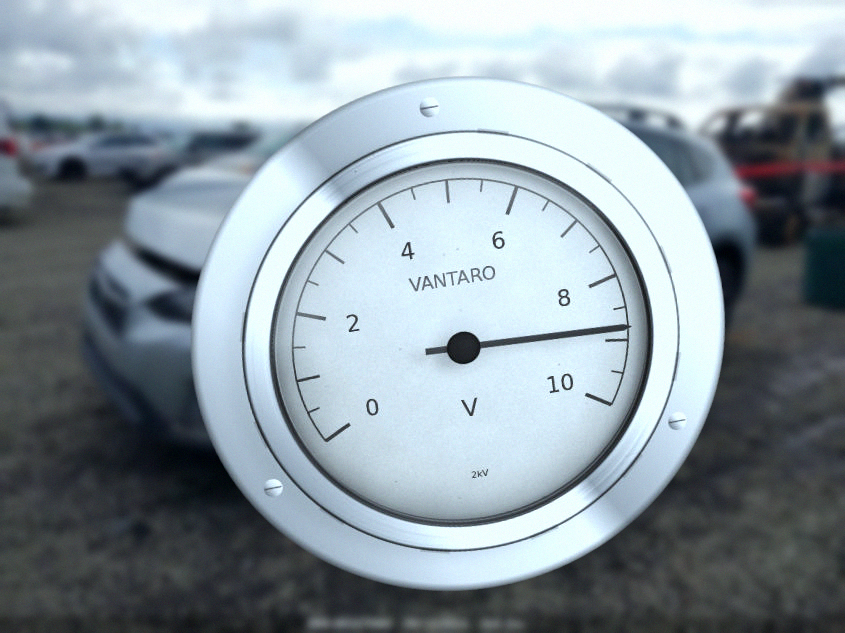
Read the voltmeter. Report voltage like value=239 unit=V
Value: value=8.75 unit=V
